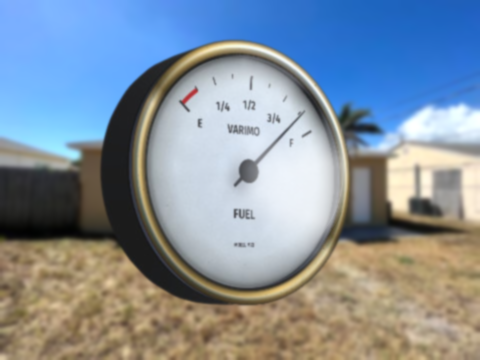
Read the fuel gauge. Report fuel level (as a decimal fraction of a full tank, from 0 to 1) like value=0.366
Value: value=0.875
